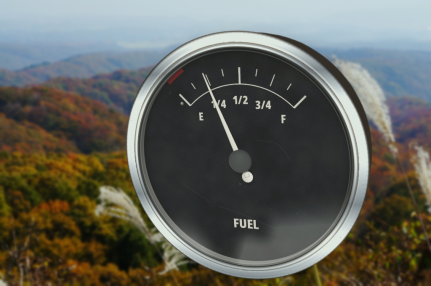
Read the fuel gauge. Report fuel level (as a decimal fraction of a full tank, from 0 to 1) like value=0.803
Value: value=0.25
